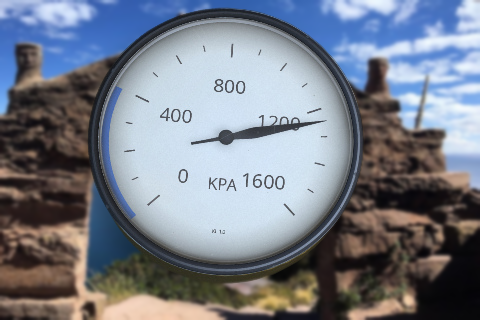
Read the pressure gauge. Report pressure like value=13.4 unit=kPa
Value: value=1250 unit=kPa
